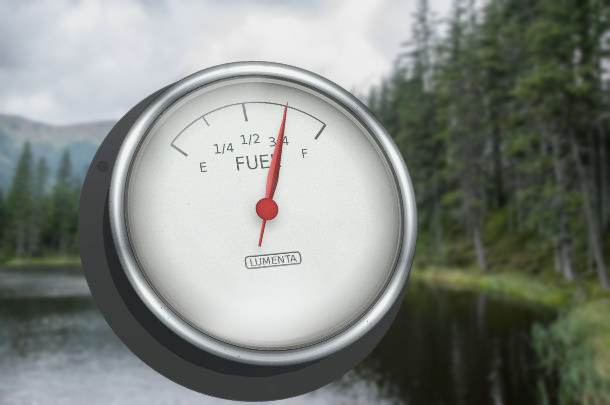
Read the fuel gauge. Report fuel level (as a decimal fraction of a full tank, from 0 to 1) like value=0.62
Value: value=0.75
